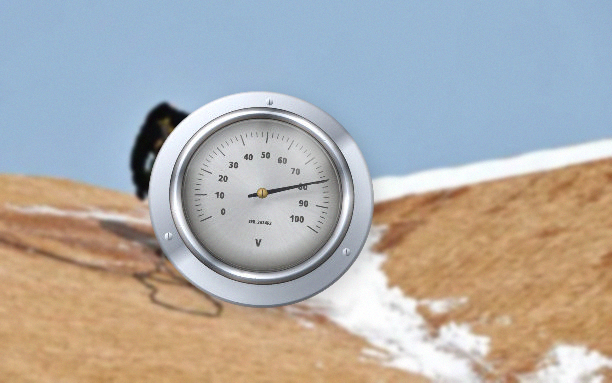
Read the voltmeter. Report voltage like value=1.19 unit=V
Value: value=80 unit=V
